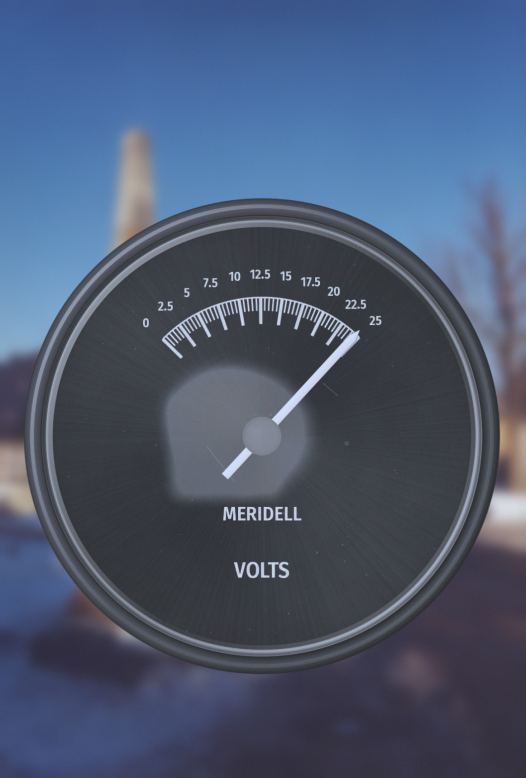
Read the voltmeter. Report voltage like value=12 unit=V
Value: value=24.5 unit=V
